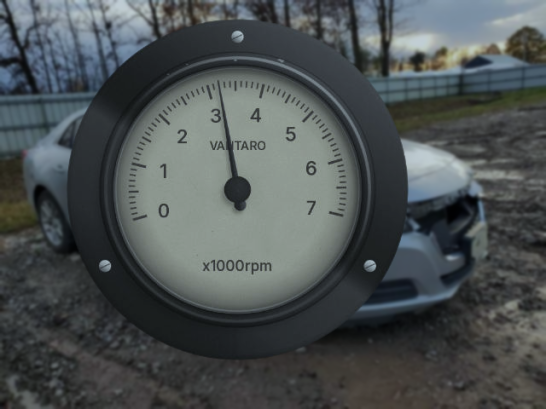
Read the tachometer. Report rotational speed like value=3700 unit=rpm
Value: value=3200 unit=rpm
